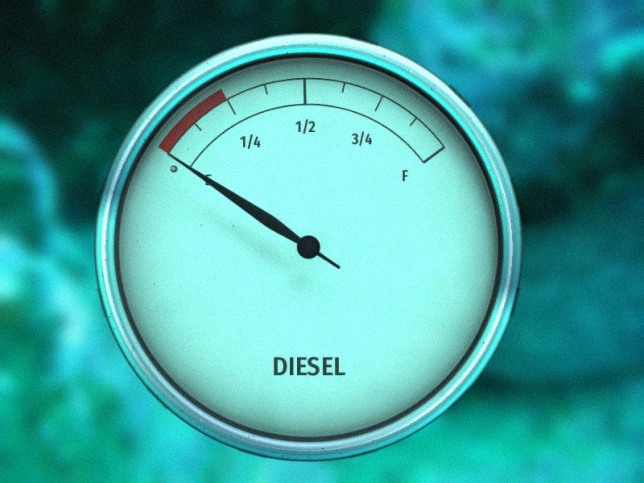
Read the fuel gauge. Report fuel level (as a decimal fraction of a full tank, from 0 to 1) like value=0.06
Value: value=0
